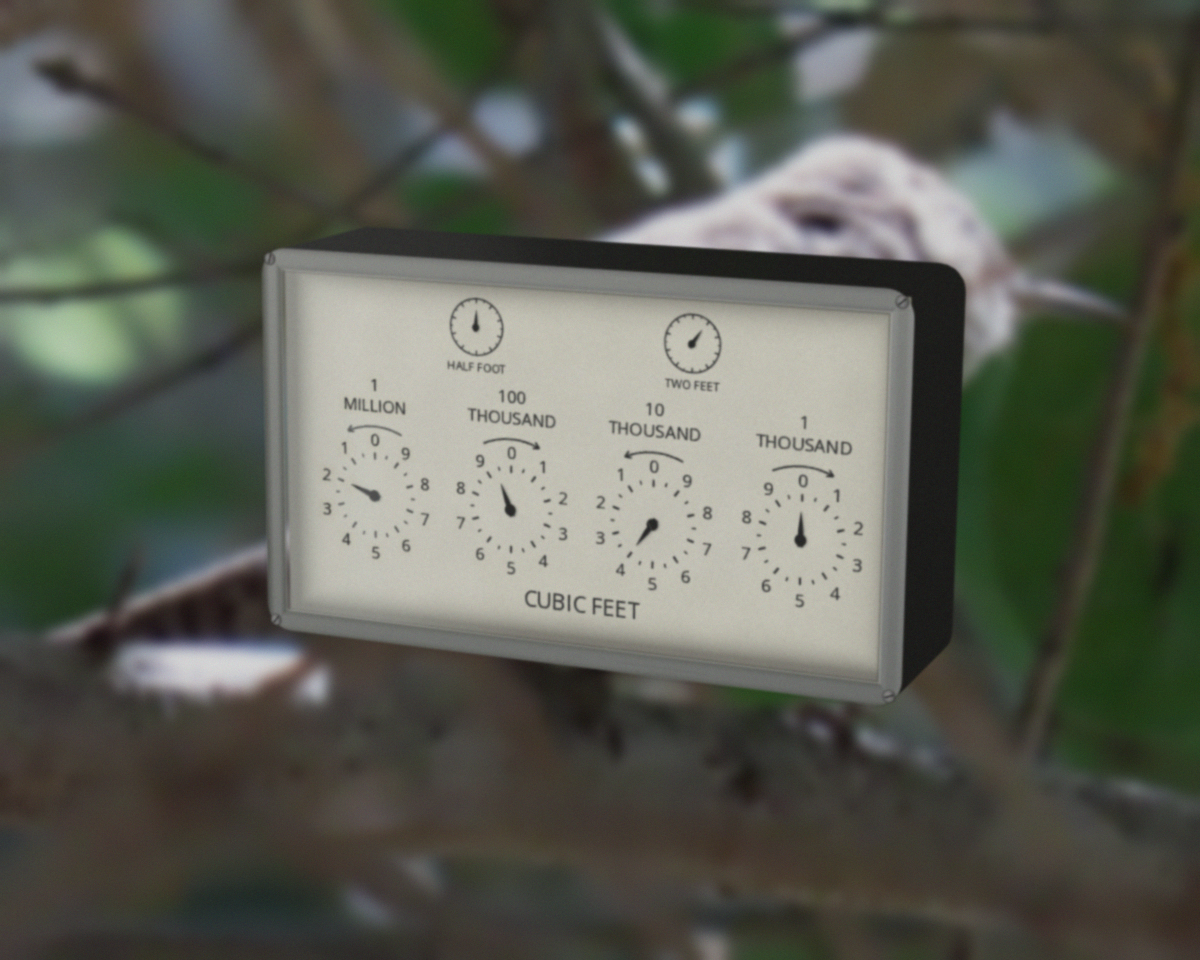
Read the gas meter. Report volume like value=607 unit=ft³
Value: value=194000 unit=ft³
